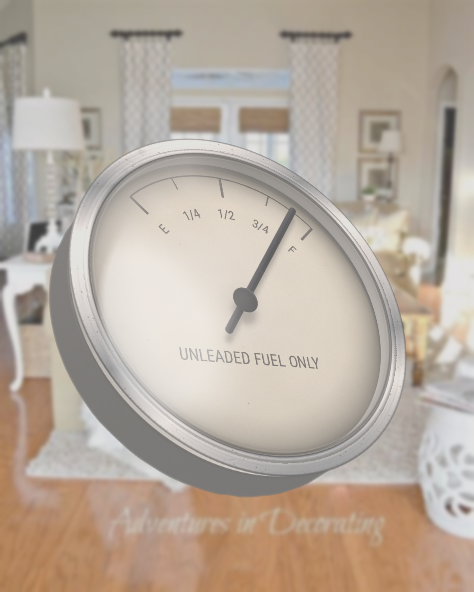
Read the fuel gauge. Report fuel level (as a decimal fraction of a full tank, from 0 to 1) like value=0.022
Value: value=0.875
